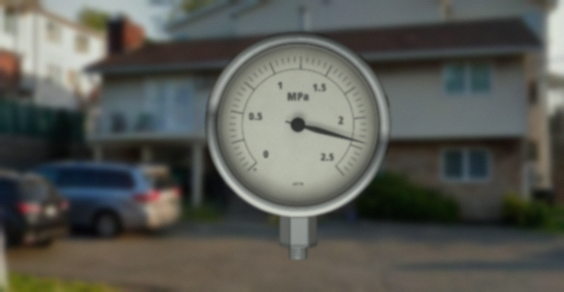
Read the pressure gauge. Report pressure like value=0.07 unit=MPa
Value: value=2.2 unit=MPa
